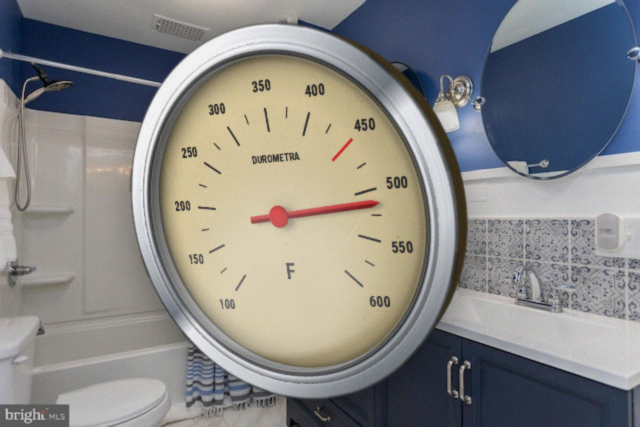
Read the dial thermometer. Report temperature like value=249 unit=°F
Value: value=512.5 unit=°F
